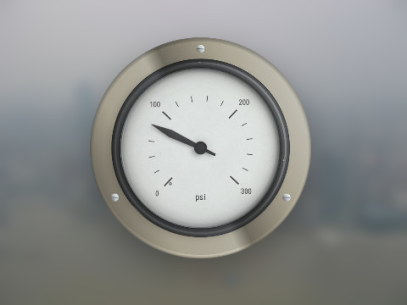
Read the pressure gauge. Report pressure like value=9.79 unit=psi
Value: value=80 unit=psi
